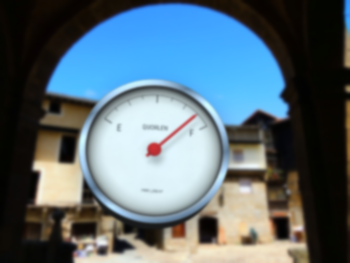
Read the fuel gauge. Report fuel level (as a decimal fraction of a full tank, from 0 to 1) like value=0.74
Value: value=0.875
